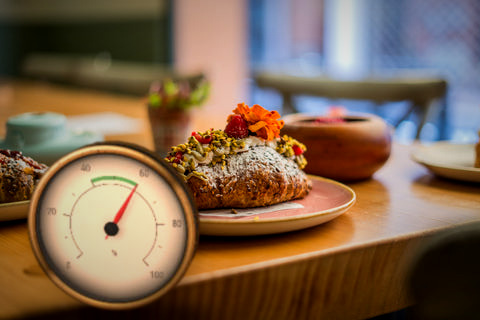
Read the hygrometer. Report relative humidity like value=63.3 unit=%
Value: value=60 unit=%
